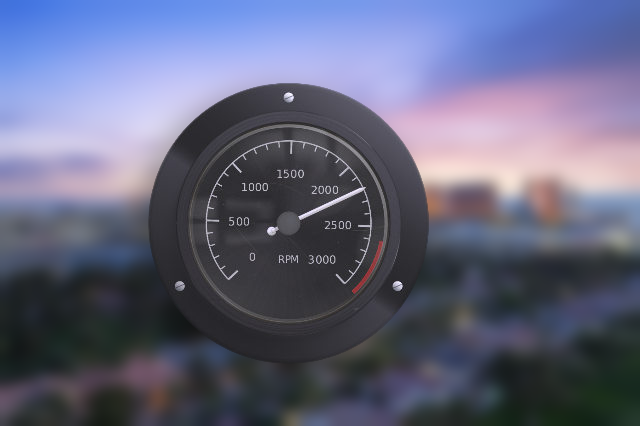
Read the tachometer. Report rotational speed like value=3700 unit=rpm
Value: value=2200 unit=rpm
